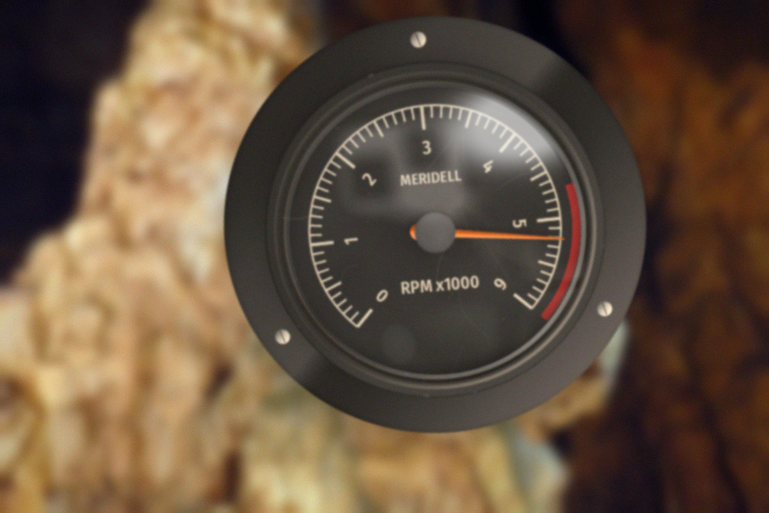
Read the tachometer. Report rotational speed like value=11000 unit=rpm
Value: value=5200 unit=rpm
